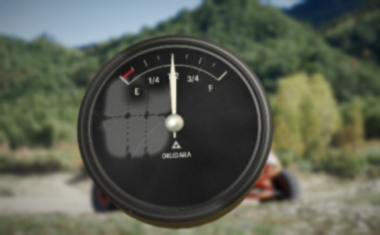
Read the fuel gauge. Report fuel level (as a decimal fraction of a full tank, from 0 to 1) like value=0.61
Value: value=0.5
